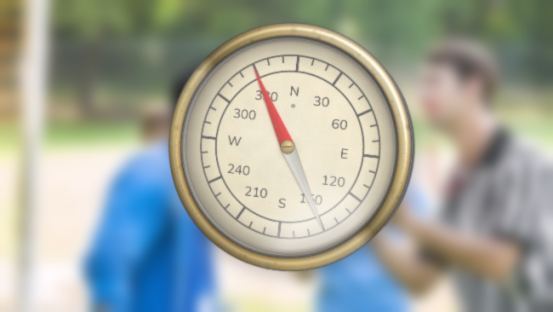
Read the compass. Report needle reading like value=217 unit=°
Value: value=330 unit=°
